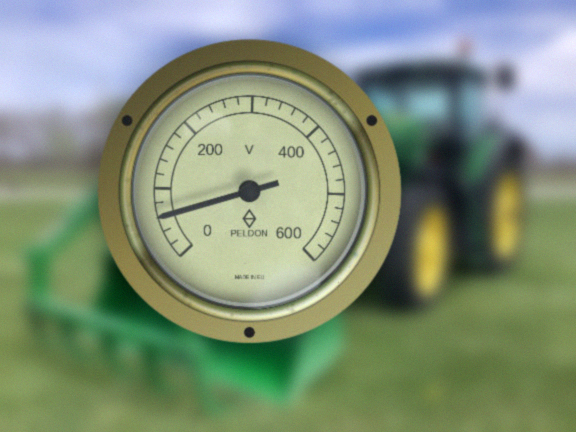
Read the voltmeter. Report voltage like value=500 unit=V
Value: value=60 unit=V
